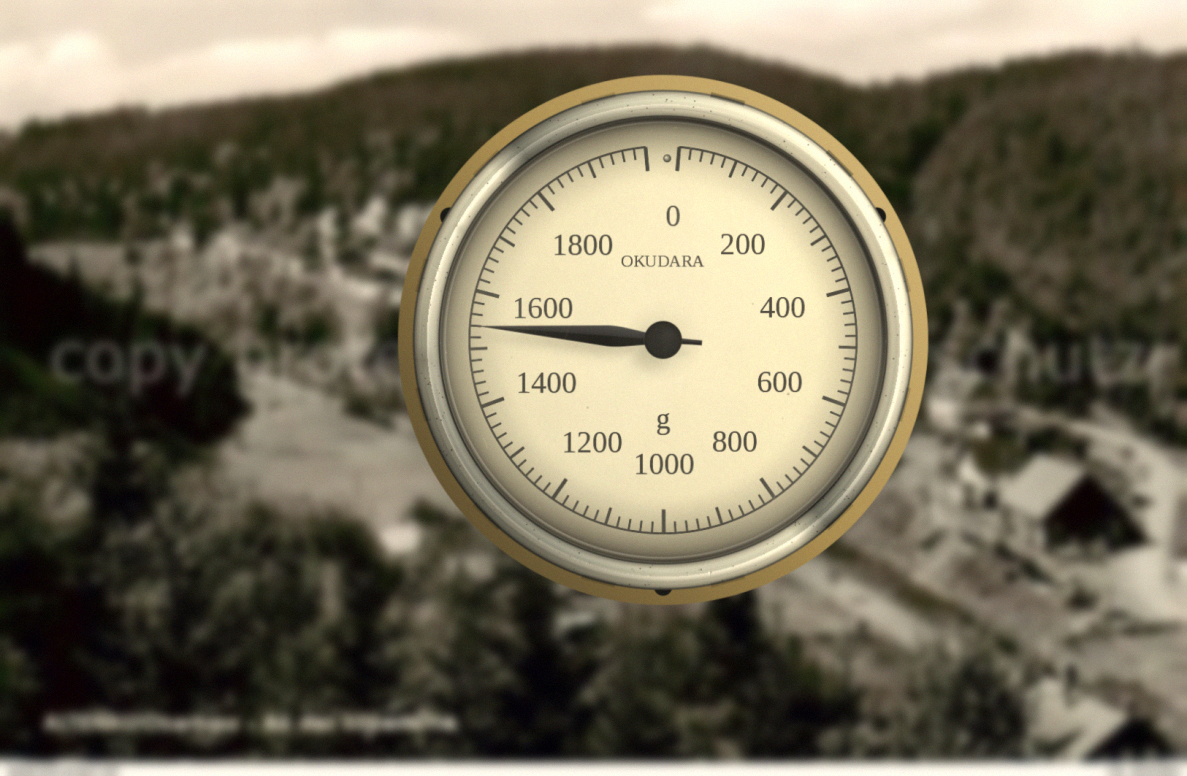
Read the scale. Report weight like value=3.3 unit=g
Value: value=1540 unit=g
